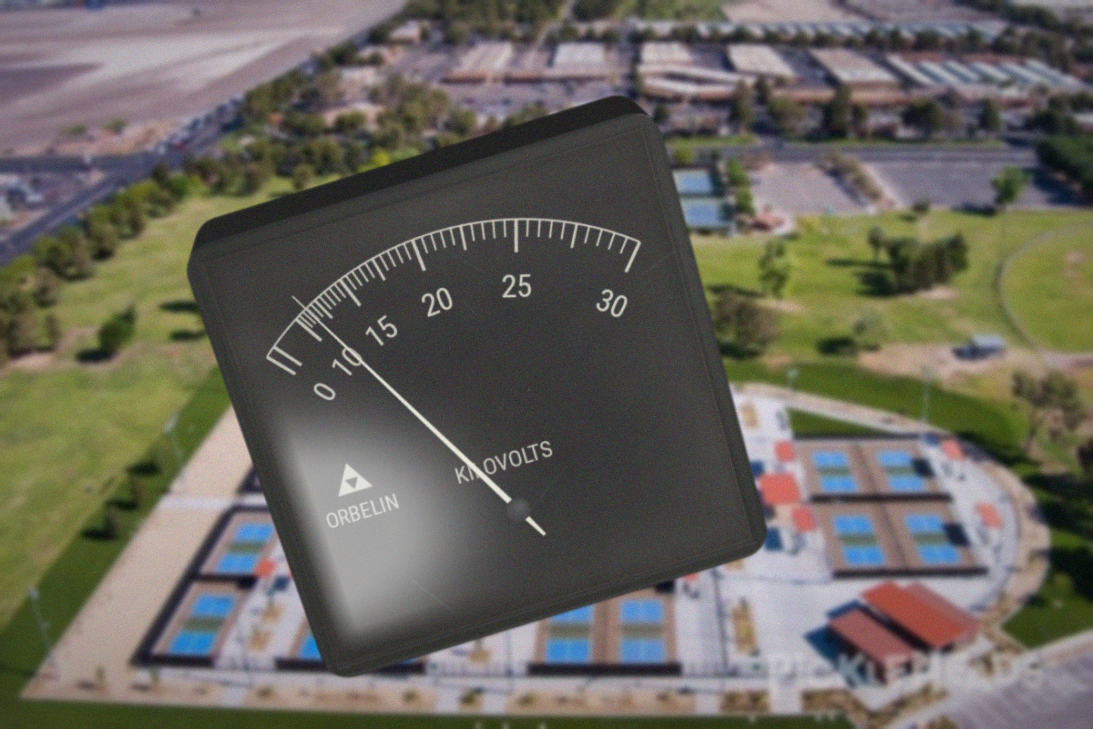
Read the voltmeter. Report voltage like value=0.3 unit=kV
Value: value=11.5 unit=kV
